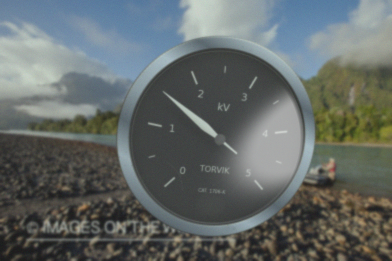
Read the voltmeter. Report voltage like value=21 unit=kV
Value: value=1.5 unit=kV
